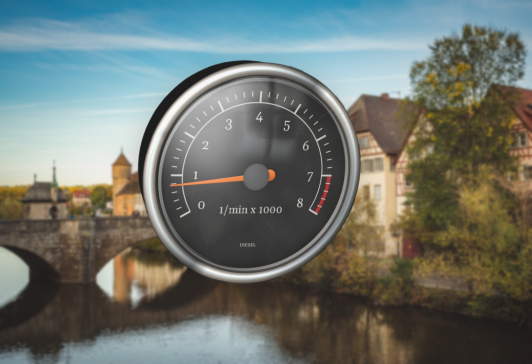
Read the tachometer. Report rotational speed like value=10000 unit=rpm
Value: value=800 unit=rpm
